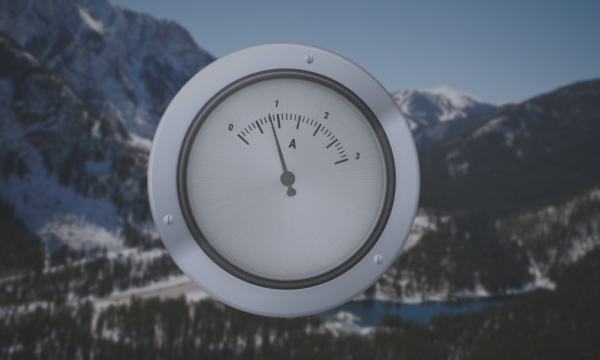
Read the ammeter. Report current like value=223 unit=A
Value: value=0.8 unit=A
